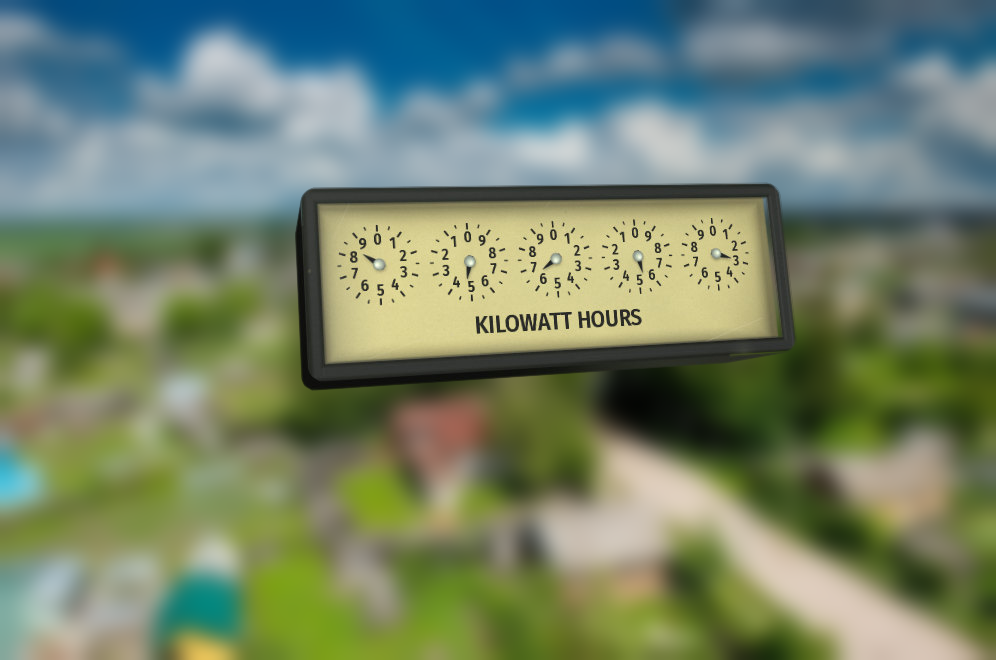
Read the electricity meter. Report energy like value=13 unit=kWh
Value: value=84653 unit=kWh
